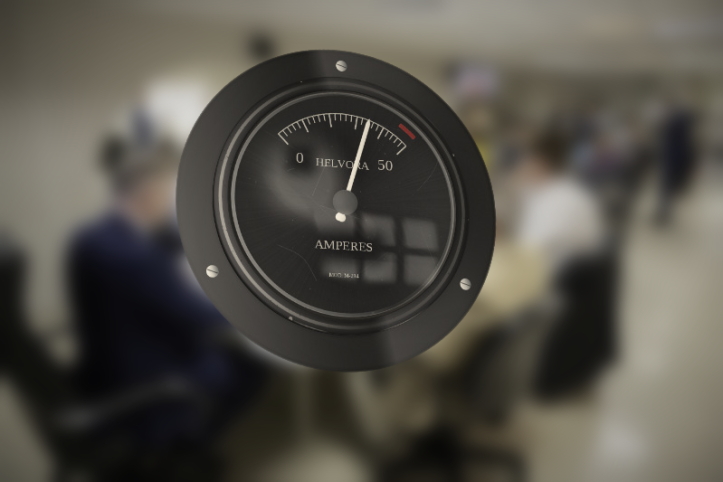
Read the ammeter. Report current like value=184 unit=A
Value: value=34 unit=A
